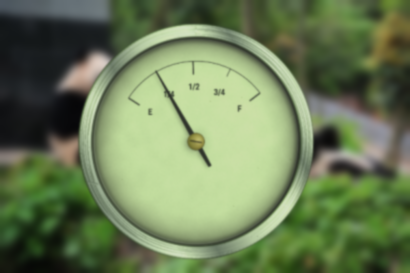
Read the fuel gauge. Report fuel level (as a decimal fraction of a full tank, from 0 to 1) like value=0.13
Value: value=0.25
